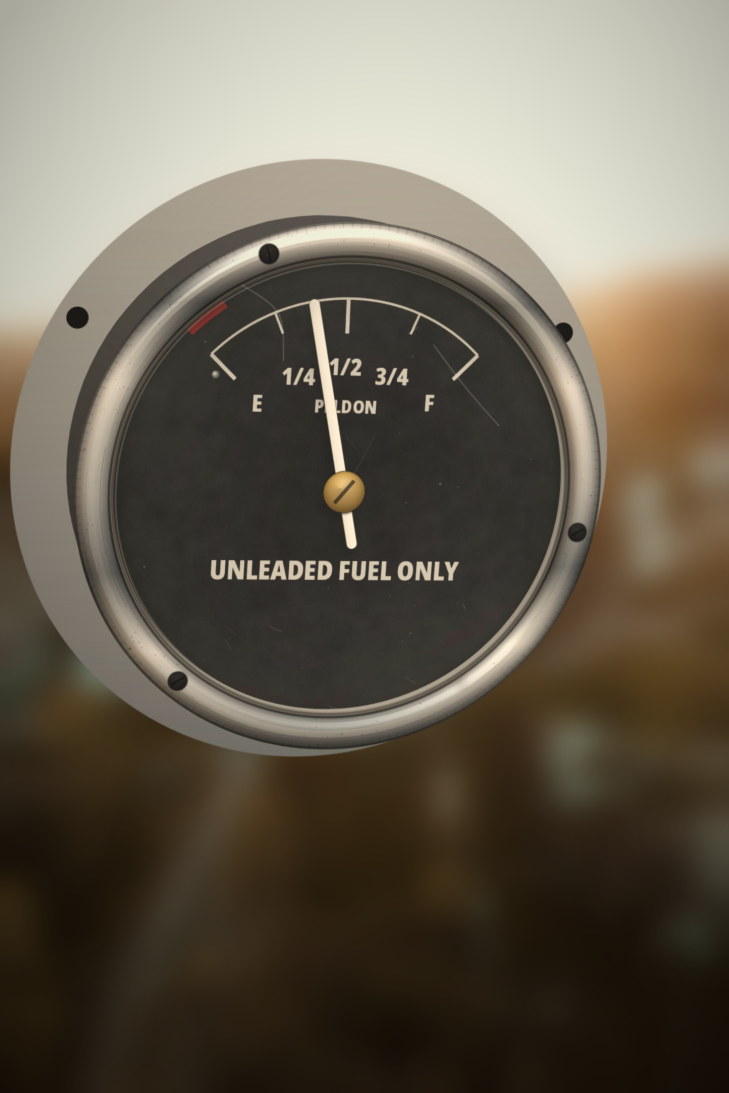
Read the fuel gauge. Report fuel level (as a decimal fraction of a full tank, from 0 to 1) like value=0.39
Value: value=0.375
